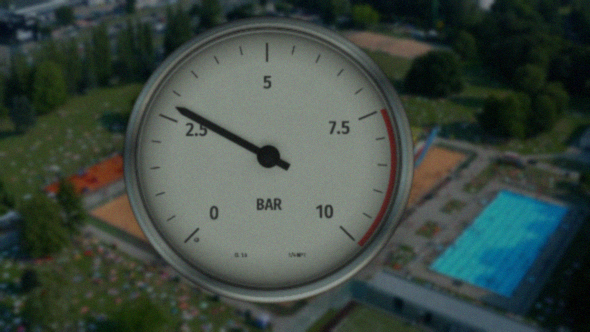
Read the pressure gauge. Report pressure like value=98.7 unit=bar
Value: value=2.75 unit=bar
